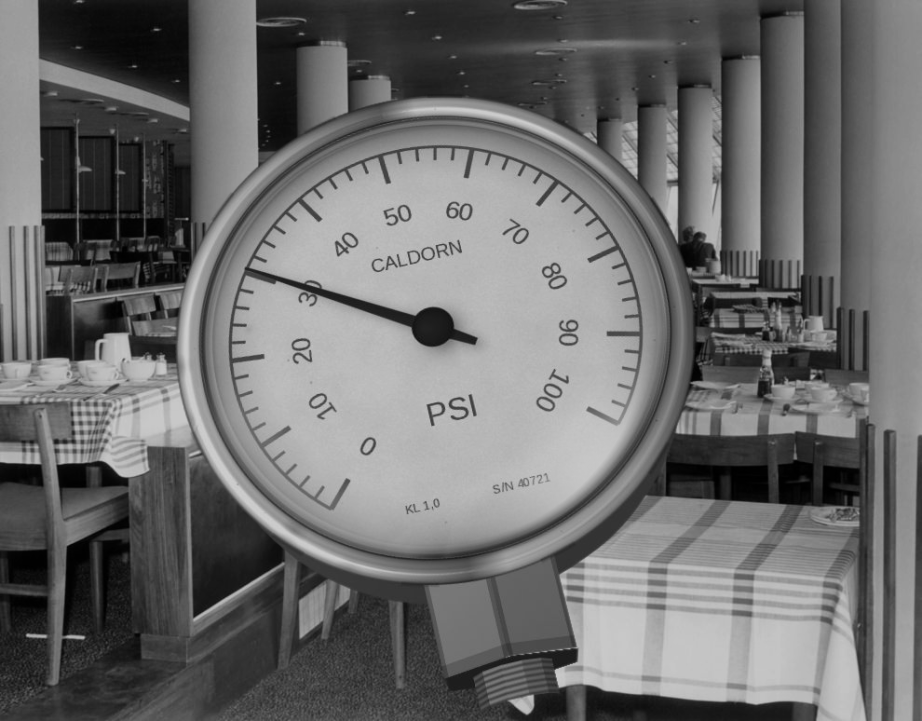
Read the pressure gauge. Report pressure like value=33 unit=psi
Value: value=30 unit=psi
